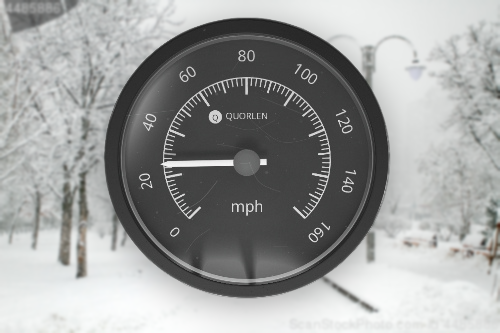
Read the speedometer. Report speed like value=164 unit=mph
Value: value=26 unit=mph
